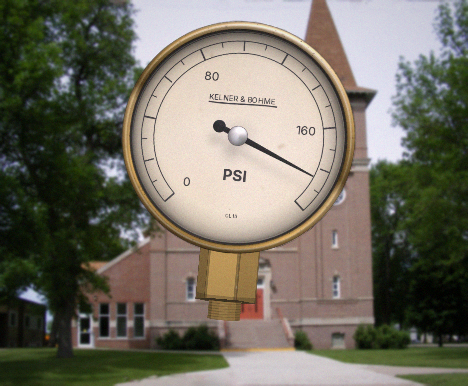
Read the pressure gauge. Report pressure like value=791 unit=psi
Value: value=185 unit=psi
